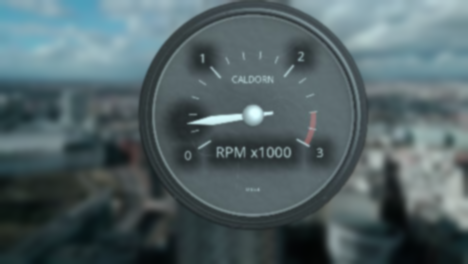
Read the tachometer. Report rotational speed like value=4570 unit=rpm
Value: value=300 unit=rpm
